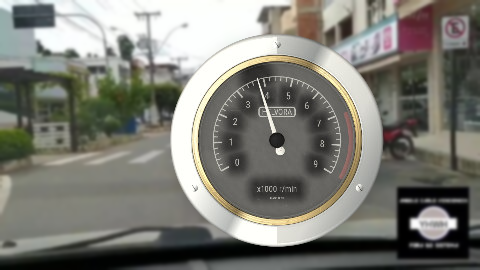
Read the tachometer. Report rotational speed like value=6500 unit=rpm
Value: value=3800 unit=rpm
